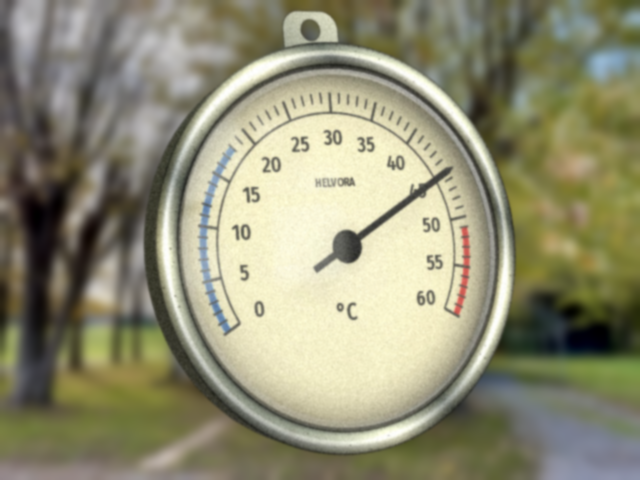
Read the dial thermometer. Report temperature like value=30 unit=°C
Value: value=45 unit=°C
